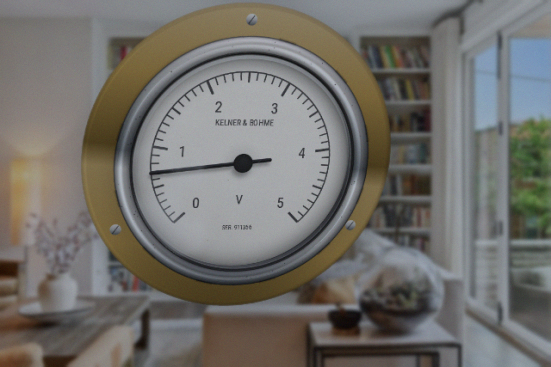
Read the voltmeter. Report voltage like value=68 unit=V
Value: value=0.7 unit=V
